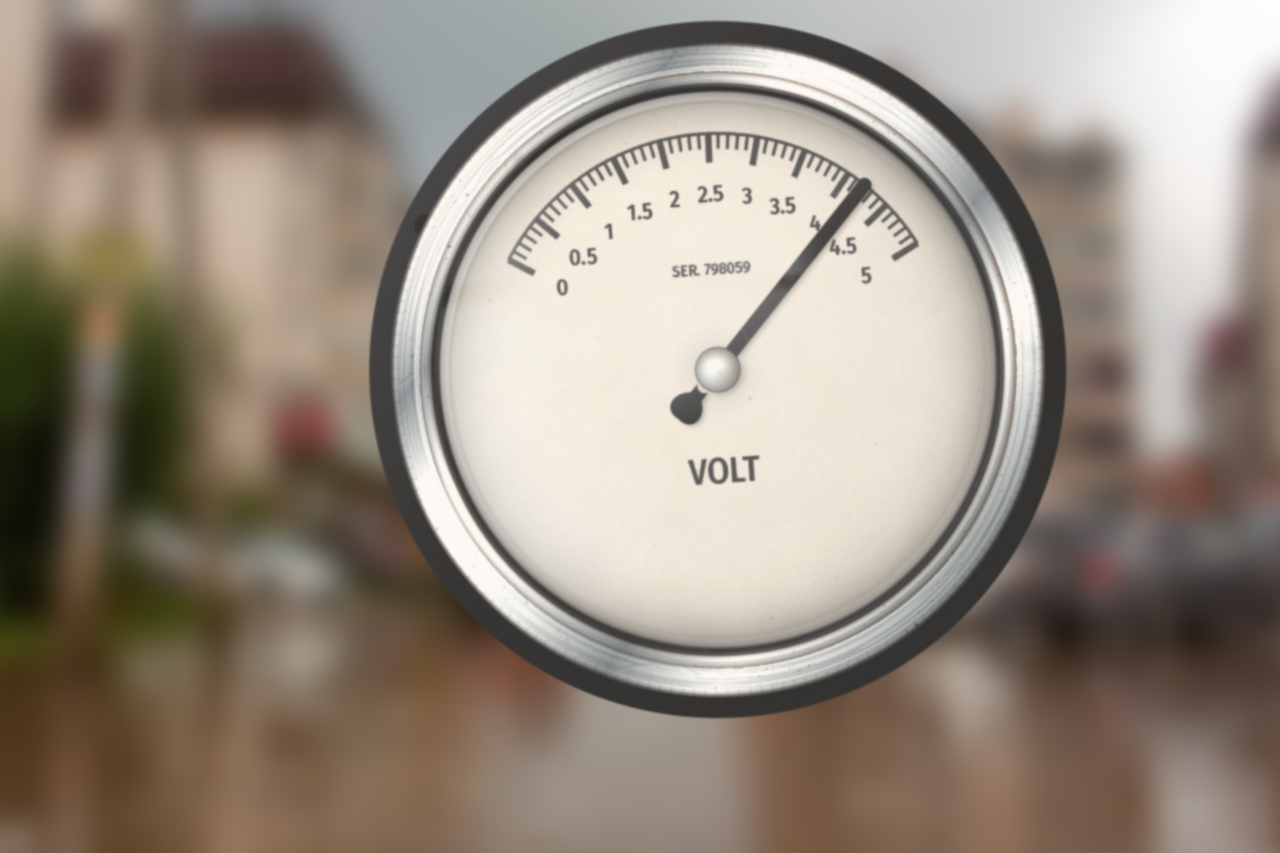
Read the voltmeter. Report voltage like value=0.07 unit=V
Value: value=4.2 unit=V
